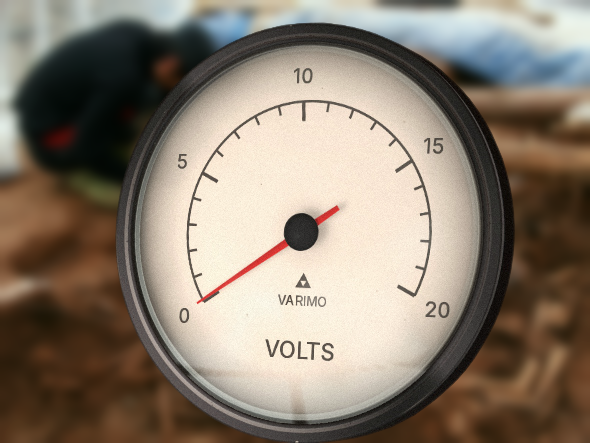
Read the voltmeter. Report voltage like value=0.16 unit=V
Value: value=0 unit=V
